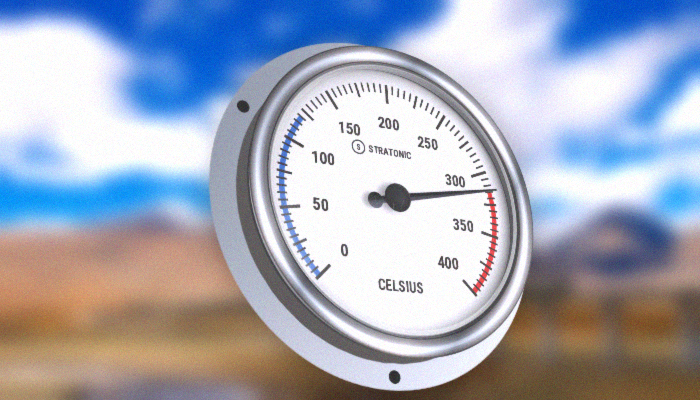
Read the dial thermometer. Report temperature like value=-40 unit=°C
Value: value=315 unit=°C
